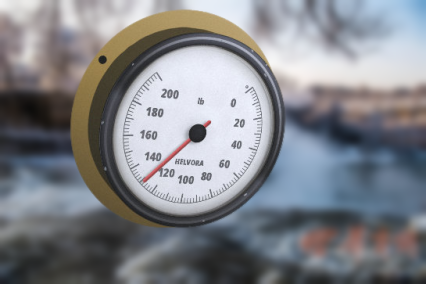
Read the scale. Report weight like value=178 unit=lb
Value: value=130 unit=lb
